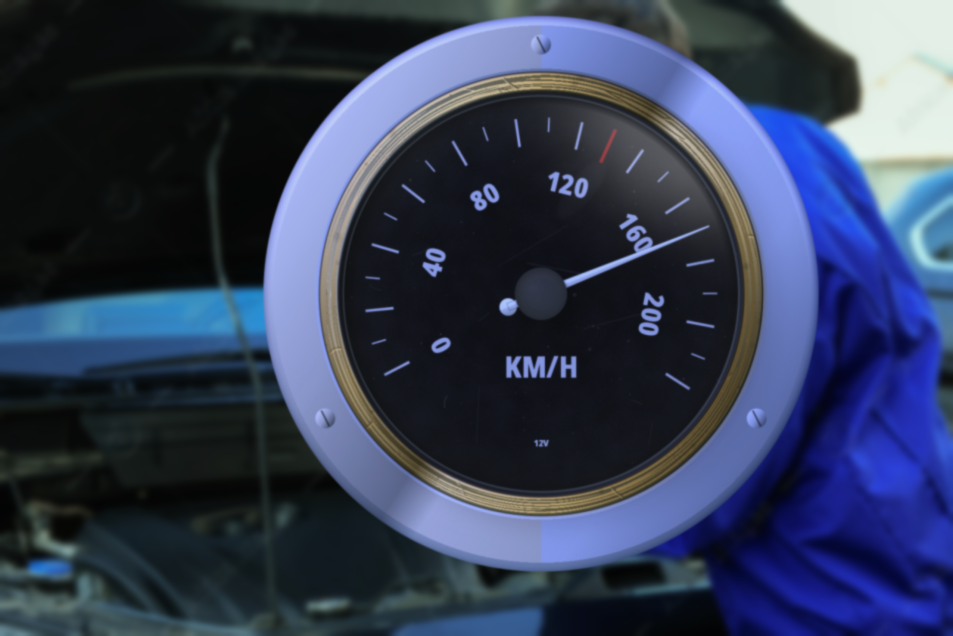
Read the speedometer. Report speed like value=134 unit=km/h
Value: value=170 unit=km/h
